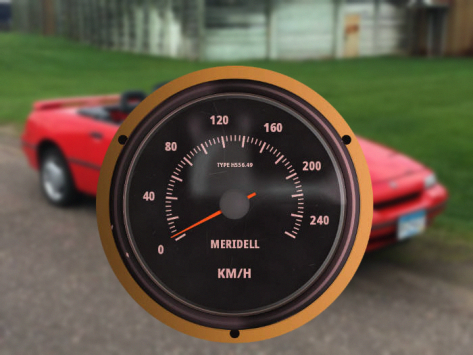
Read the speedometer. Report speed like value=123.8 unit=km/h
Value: value=4 unit=km/h
